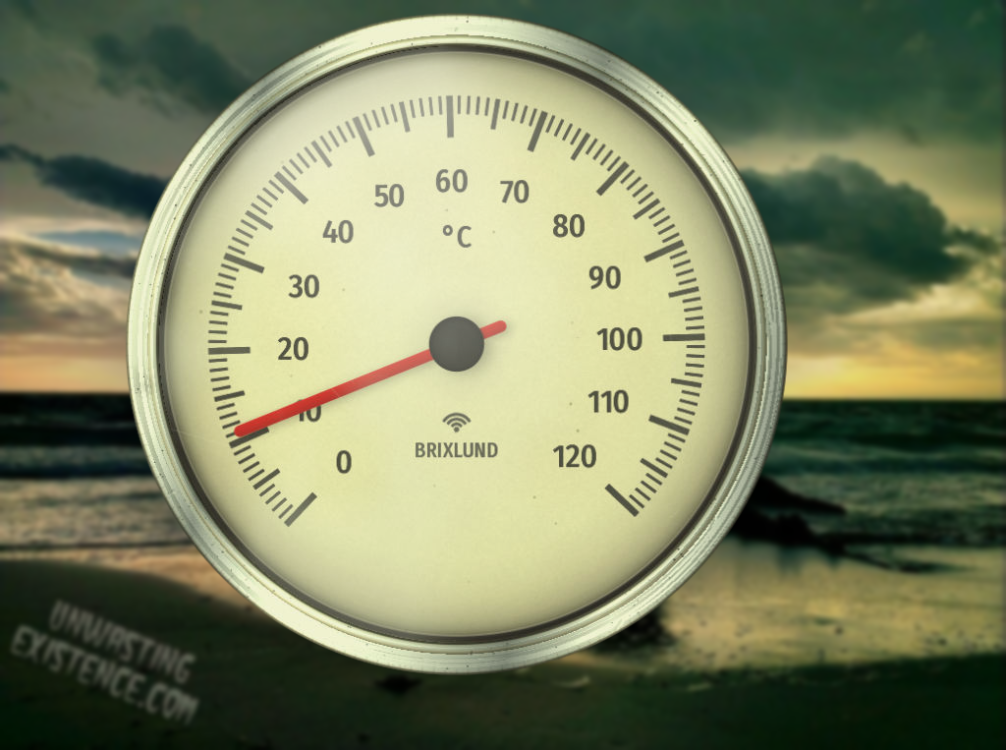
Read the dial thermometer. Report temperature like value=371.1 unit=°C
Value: value=11 unit=°C
